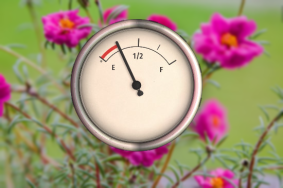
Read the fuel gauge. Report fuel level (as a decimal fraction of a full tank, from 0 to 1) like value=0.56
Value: value=0.25
